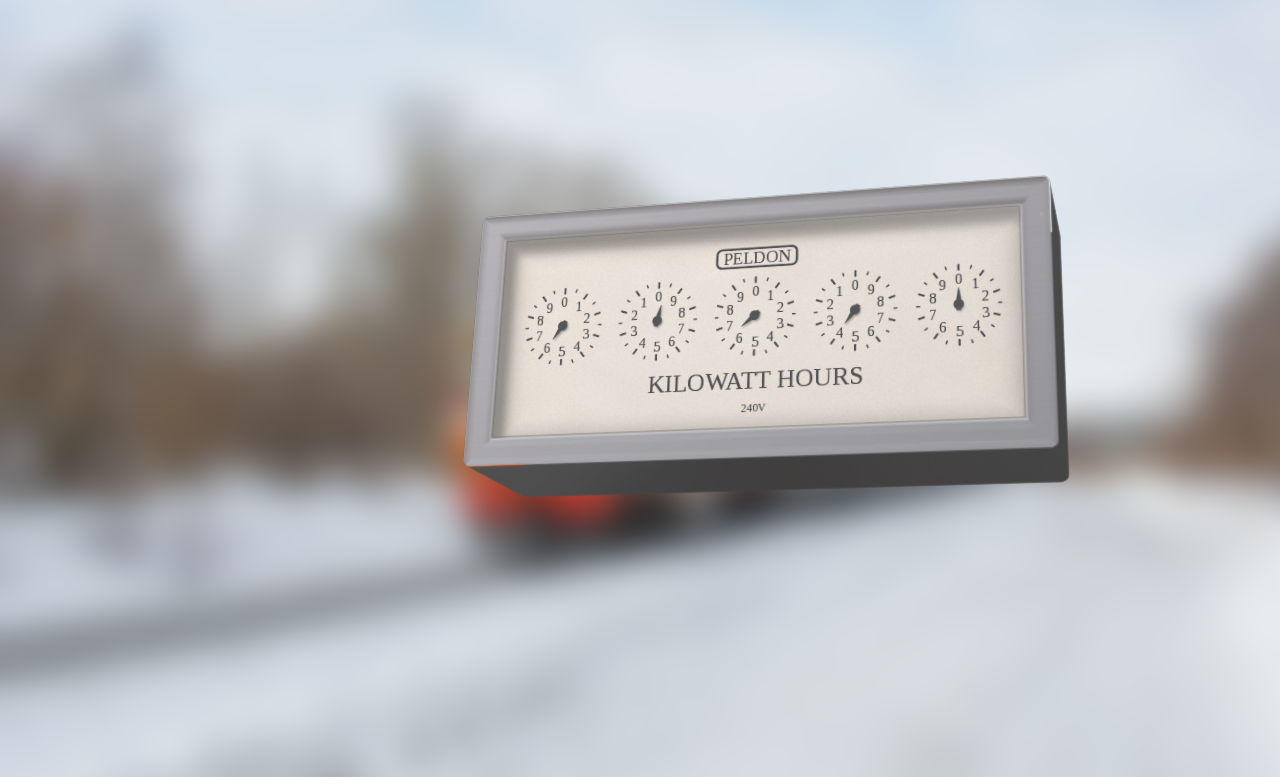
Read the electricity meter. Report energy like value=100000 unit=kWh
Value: value=59640 unit=kWh
